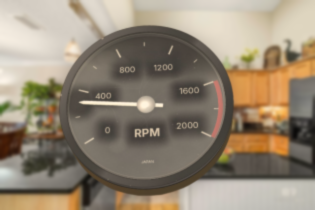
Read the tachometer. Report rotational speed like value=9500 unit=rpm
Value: value=300 unit=rpm
